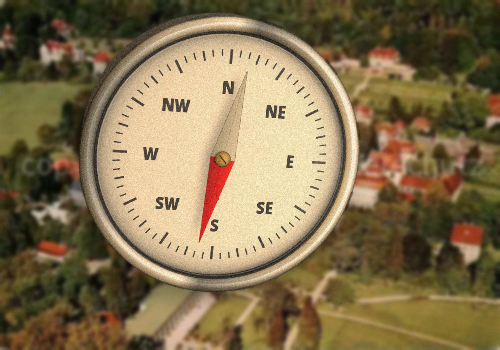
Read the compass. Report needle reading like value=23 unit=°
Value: value=190 unit=°
